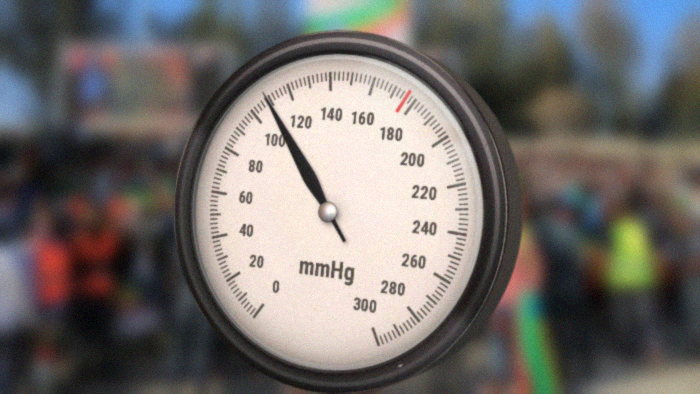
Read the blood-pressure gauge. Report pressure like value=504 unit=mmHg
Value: value=110 unit=mmHg
